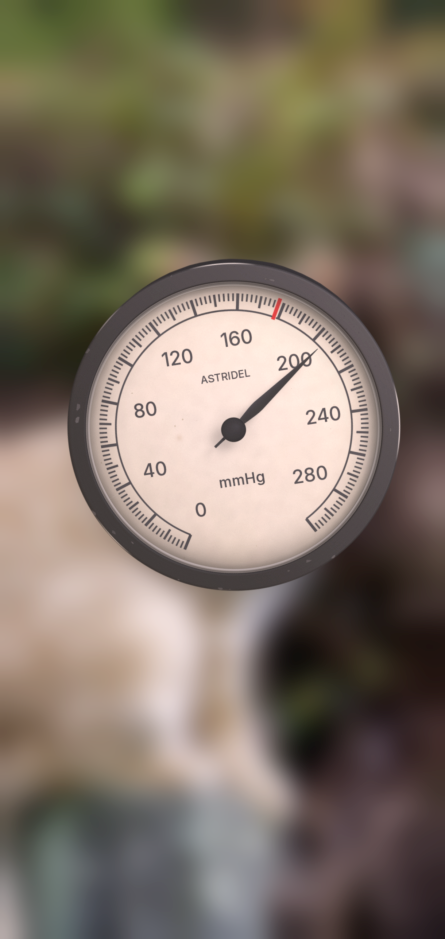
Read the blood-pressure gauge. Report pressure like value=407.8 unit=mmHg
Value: value=204 unit=mmHg
